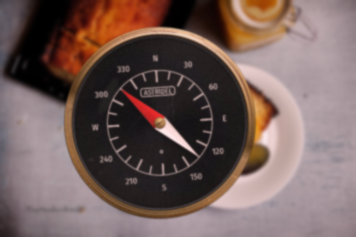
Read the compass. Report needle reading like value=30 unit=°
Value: value=315 unit=°
